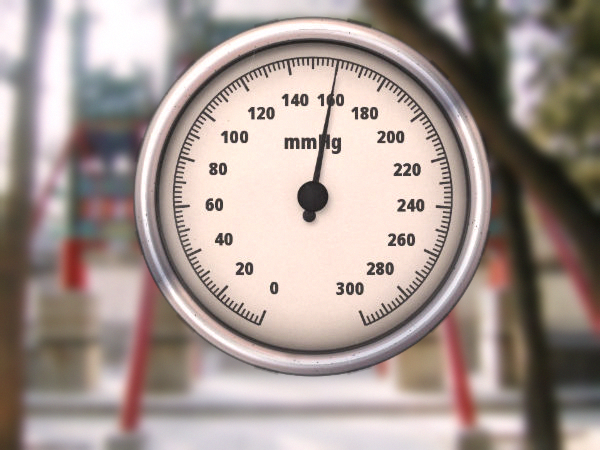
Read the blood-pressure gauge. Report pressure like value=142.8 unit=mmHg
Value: value=160 unit=mmHg
